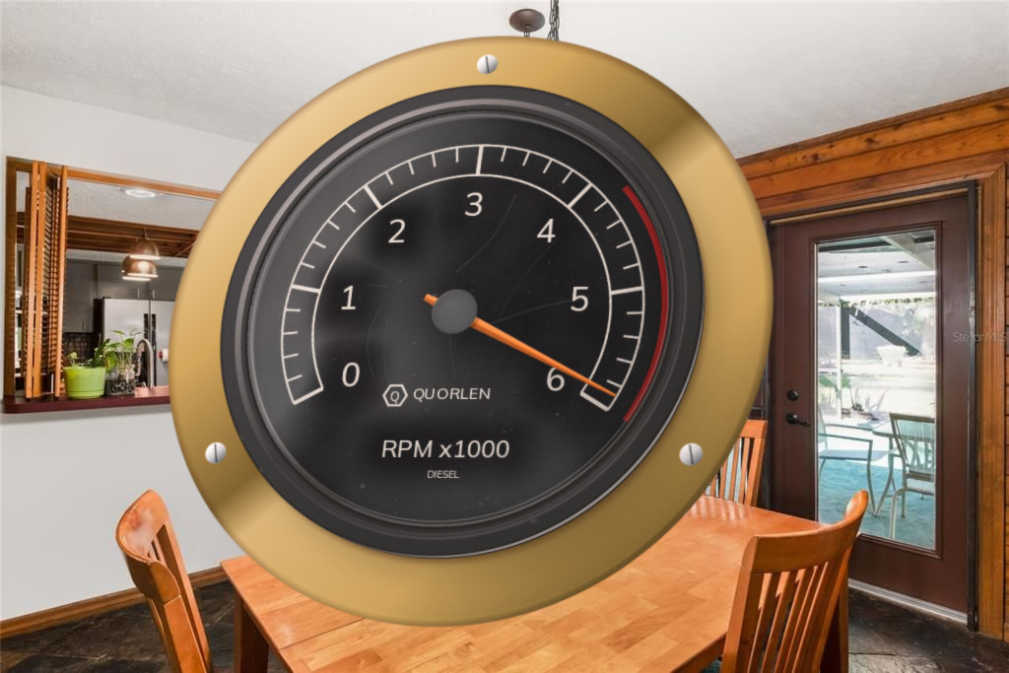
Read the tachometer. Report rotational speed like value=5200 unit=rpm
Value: value=5900 unit=rpm
